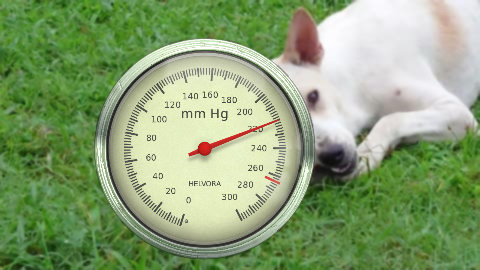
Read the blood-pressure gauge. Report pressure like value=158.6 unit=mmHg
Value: value=220 unit=mmHg
